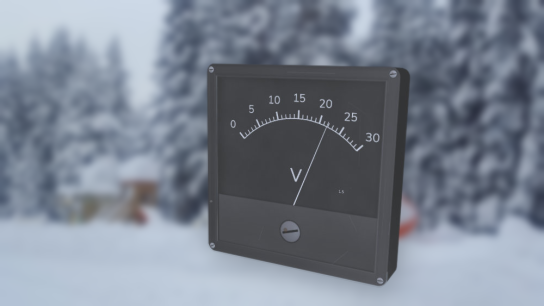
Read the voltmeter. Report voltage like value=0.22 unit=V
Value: value=22 unit=V
